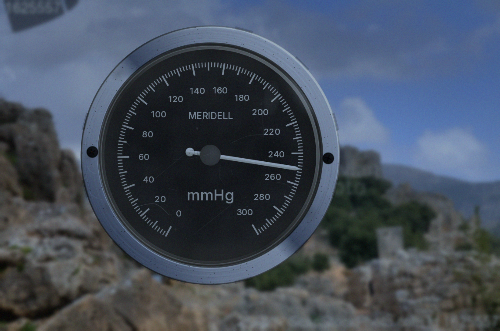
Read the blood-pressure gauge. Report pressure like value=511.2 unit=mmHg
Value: value=250 unit=mmHg
